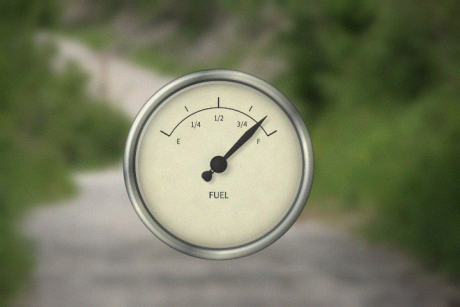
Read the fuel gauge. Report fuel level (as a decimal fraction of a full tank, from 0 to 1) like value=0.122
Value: value=0.875
